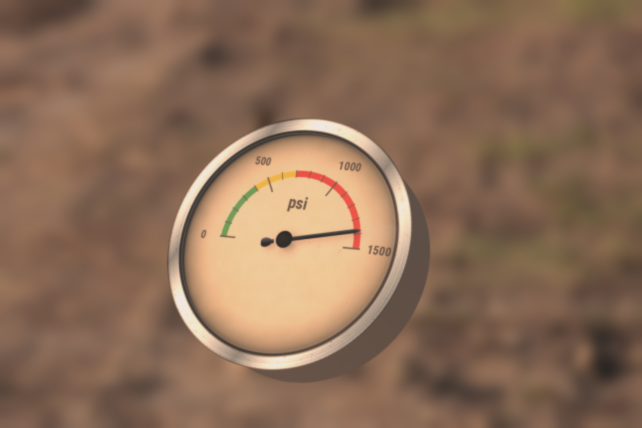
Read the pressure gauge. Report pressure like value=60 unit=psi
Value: value=1400 unit=psi
